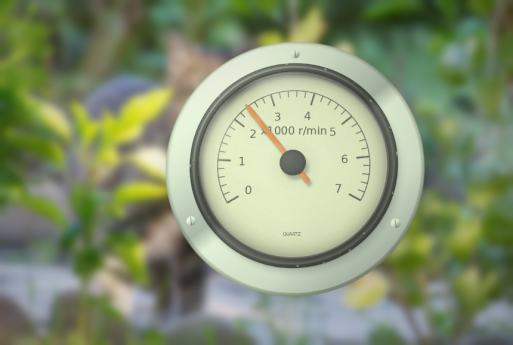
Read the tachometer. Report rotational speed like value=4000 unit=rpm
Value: value=2400 unit=rpm
